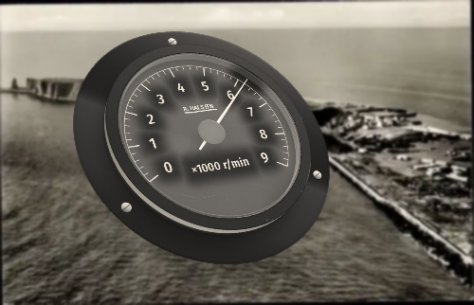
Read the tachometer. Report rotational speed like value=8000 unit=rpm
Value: value=6200 unit=rpm
